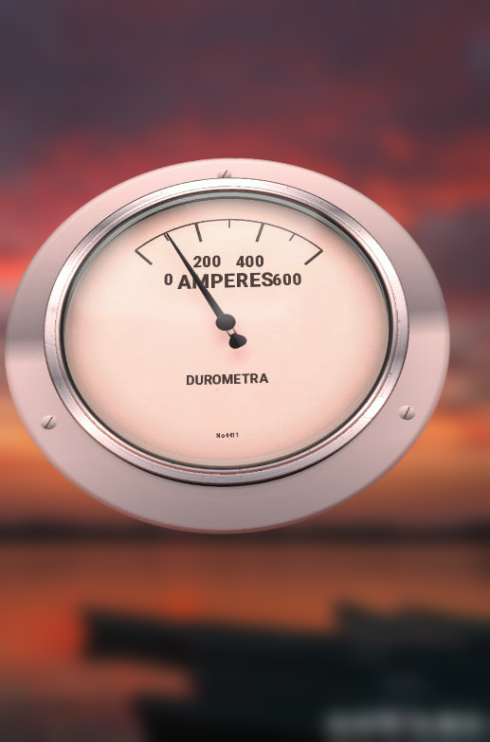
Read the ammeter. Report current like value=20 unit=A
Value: value=100 unit=A
